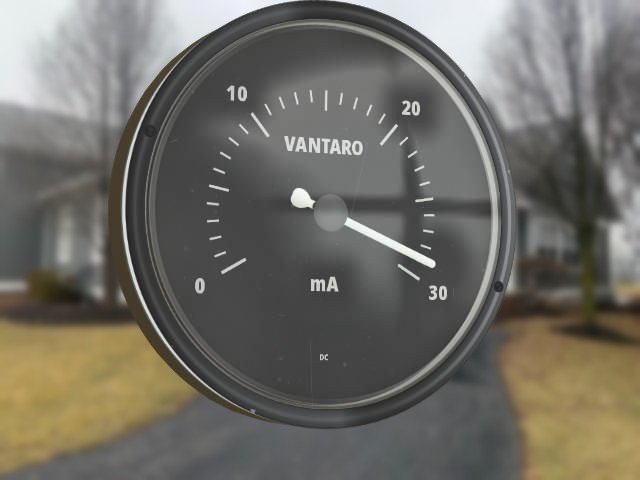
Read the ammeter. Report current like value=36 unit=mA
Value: value=29 unit=mA
